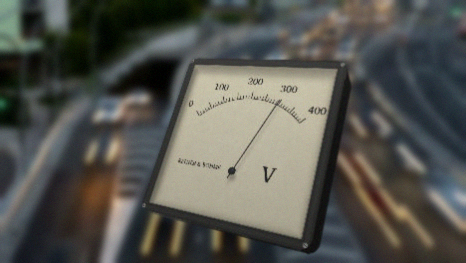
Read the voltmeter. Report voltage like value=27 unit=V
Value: value=300 unit=V
